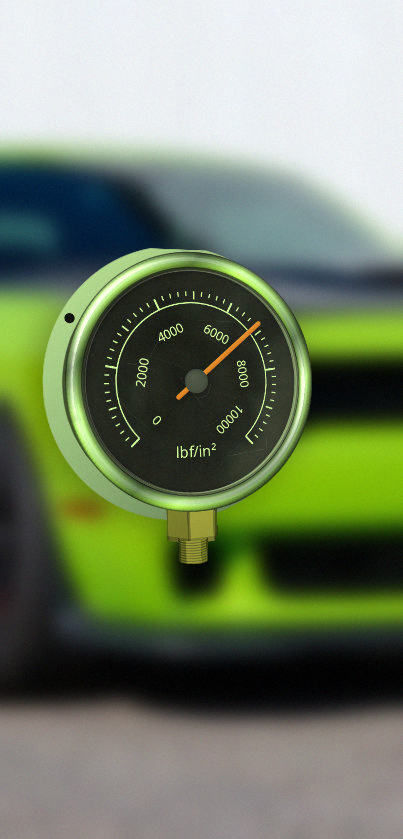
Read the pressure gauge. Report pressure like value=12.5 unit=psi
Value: value=6800 unit=psi
